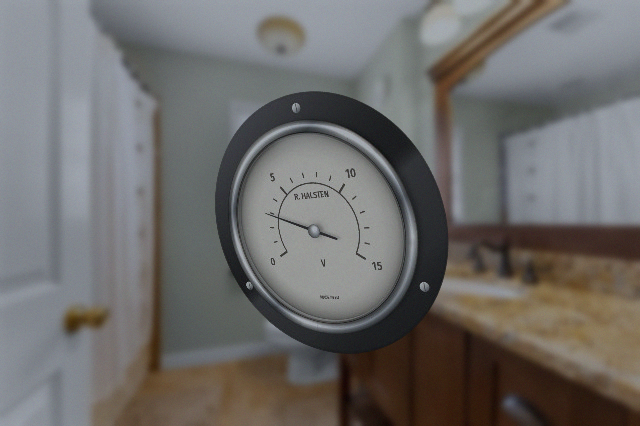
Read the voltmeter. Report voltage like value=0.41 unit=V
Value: value=3 unit=V
